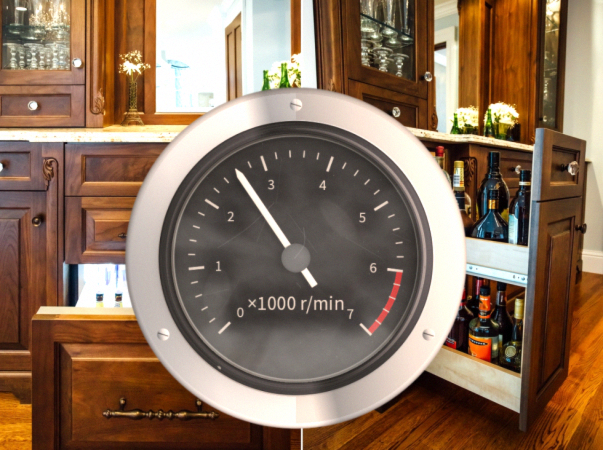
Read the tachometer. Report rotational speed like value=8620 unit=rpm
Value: value=2600 unit=rpm
